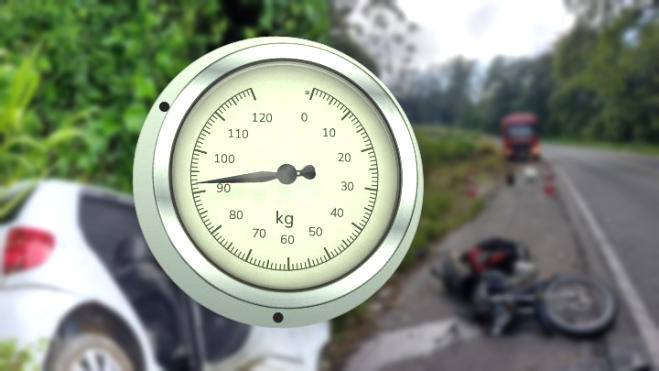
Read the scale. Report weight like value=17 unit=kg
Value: value=92 unit=kg
